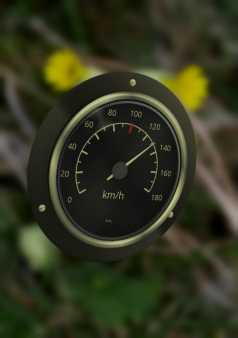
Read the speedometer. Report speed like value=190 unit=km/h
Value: value=130 unit=km/h
